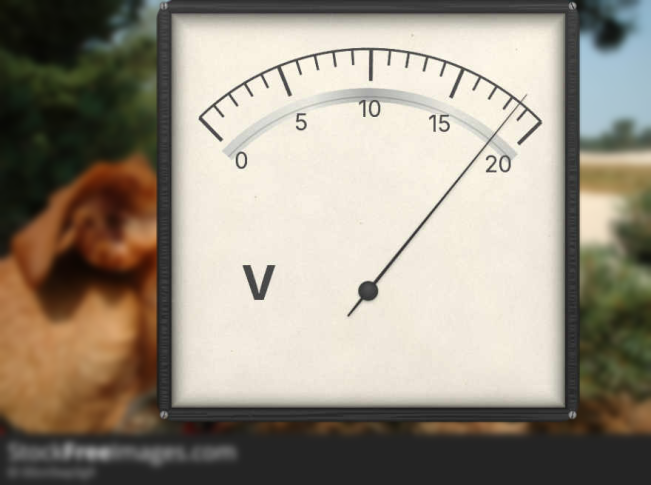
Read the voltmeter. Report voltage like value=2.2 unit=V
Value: value=18.5 unit=V
